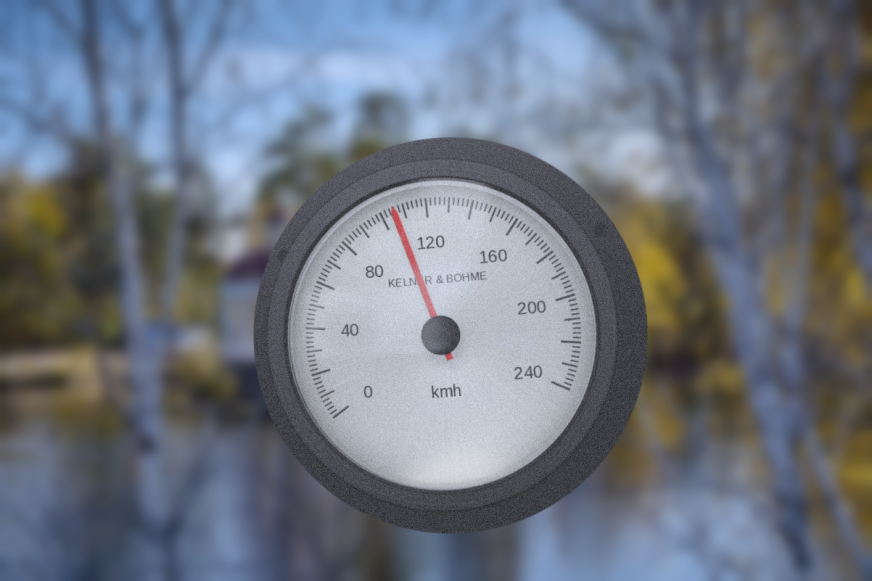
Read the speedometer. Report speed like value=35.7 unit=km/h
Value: value=106 unit=km/h
